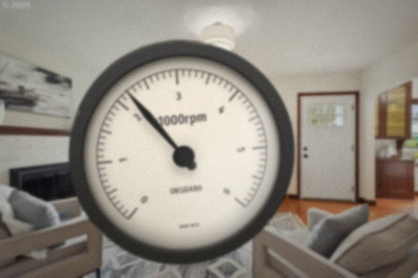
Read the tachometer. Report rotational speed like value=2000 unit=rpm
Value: value=2200 unit=rpm
